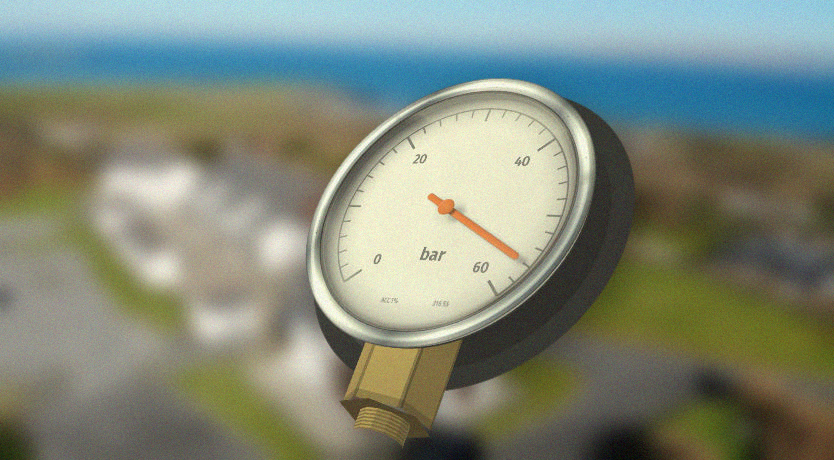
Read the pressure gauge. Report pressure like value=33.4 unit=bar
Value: value=56 unit=bar
